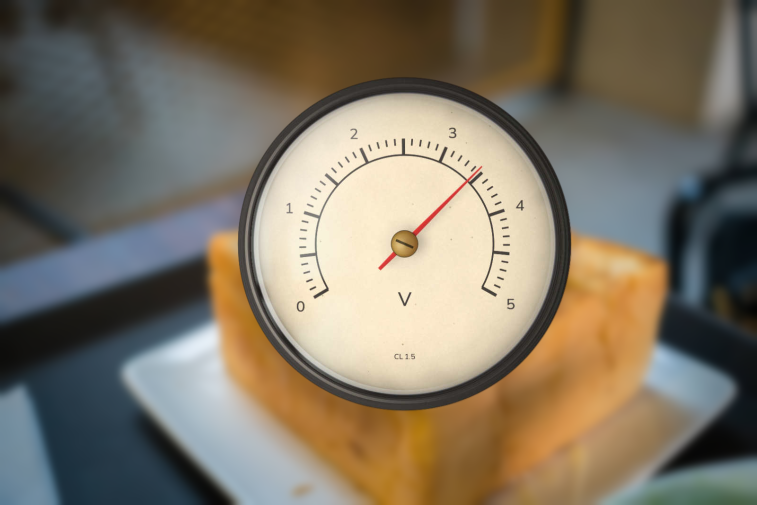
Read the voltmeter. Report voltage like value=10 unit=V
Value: value=3.45 unit=V
